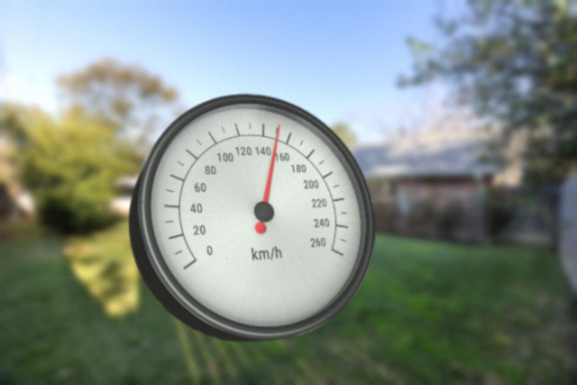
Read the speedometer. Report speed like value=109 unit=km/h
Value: value=150 unit=km/h
